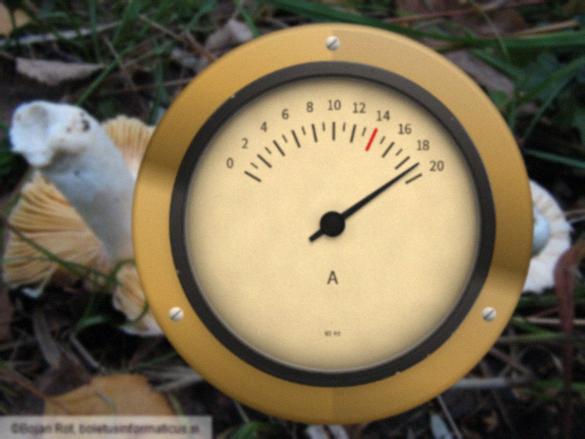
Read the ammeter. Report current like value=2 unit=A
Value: value=19 unit=A
